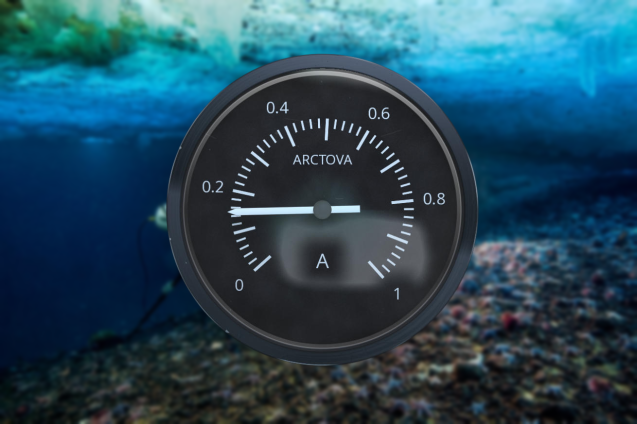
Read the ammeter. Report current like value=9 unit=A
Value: value=0.15 unit=A
